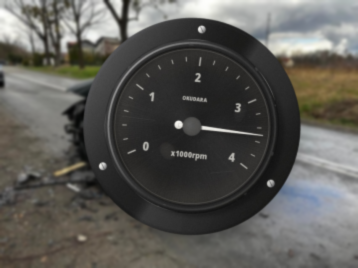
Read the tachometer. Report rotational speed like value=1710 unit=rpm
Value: value=3500 unit=rpm
